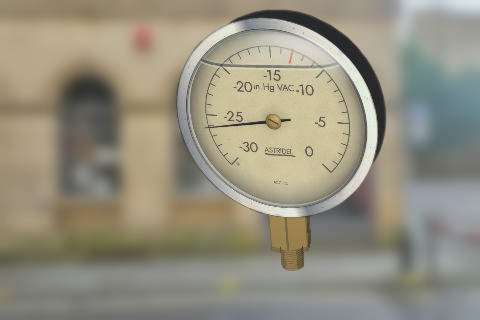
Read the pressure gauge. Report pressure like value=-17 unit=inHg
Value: value=-26 unit=inHg
